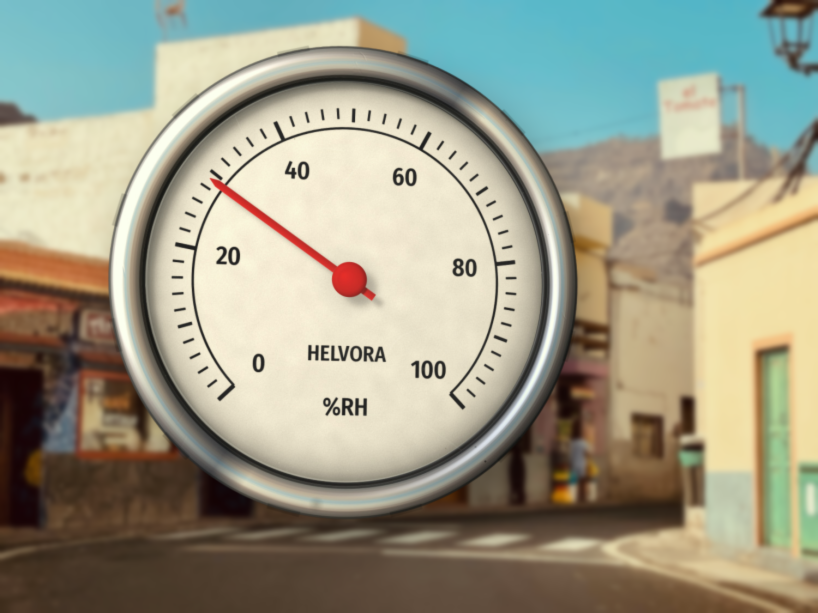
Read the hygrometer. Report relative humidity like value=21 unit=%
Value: value=29 unit=%
